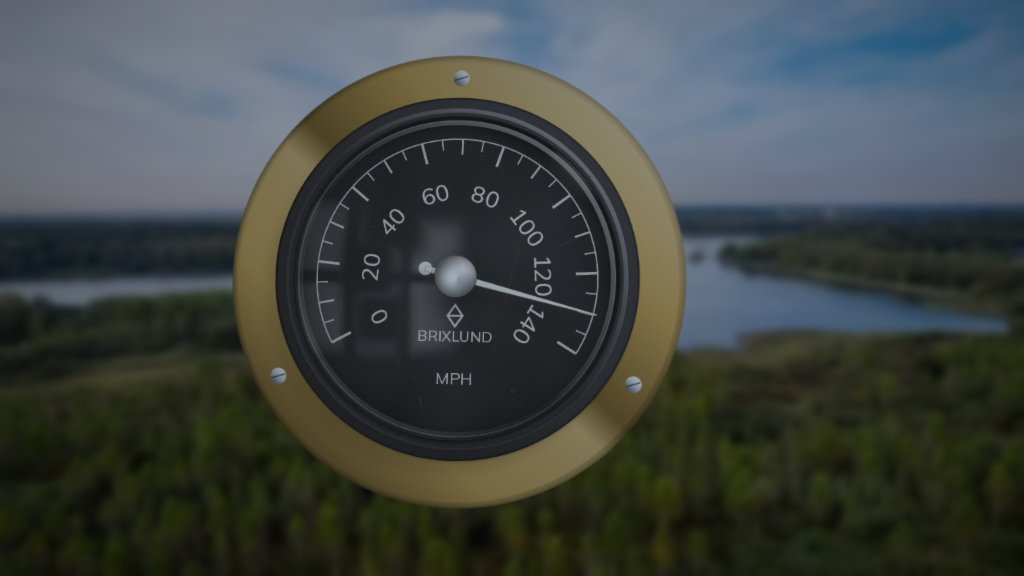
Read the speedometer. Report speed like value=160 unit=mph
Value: value=130 unit=mph
